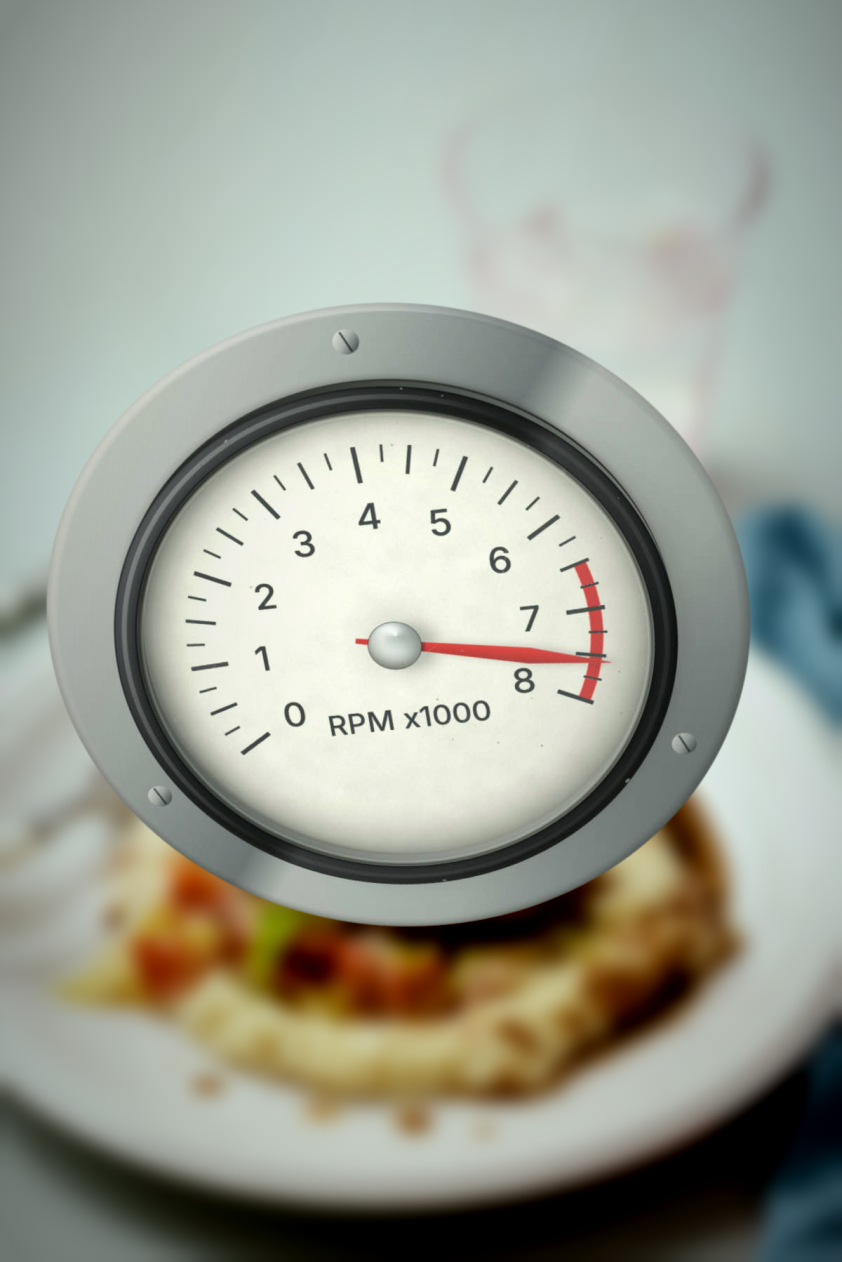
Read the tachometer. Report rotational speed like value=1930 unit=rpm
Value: value=7500 unit=rpm
